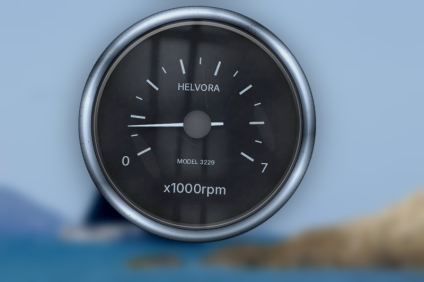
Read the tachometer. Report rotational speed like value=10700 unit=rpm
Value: value=750 unit=rpm
